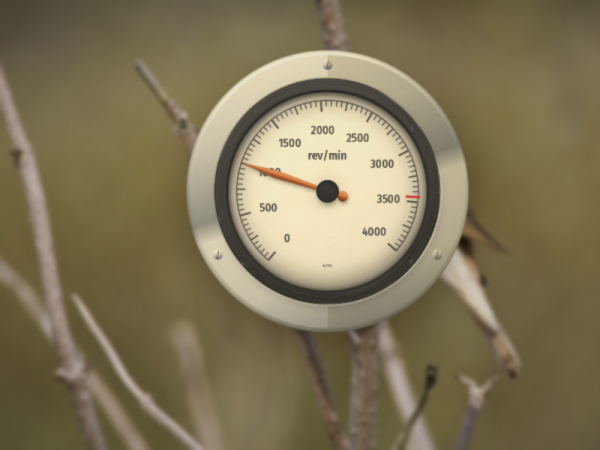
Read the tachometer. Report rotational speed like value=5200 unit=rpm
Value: value=1000 unit=rpm
